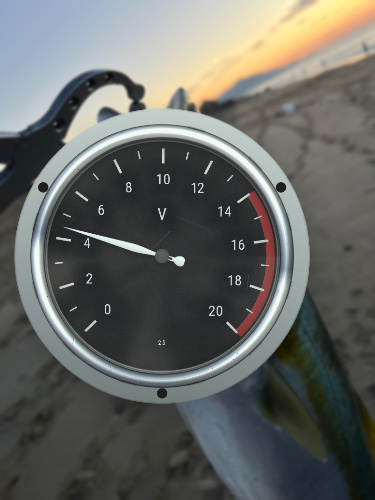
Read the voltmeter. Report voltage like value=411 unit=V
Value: value=4.5 unit=V
